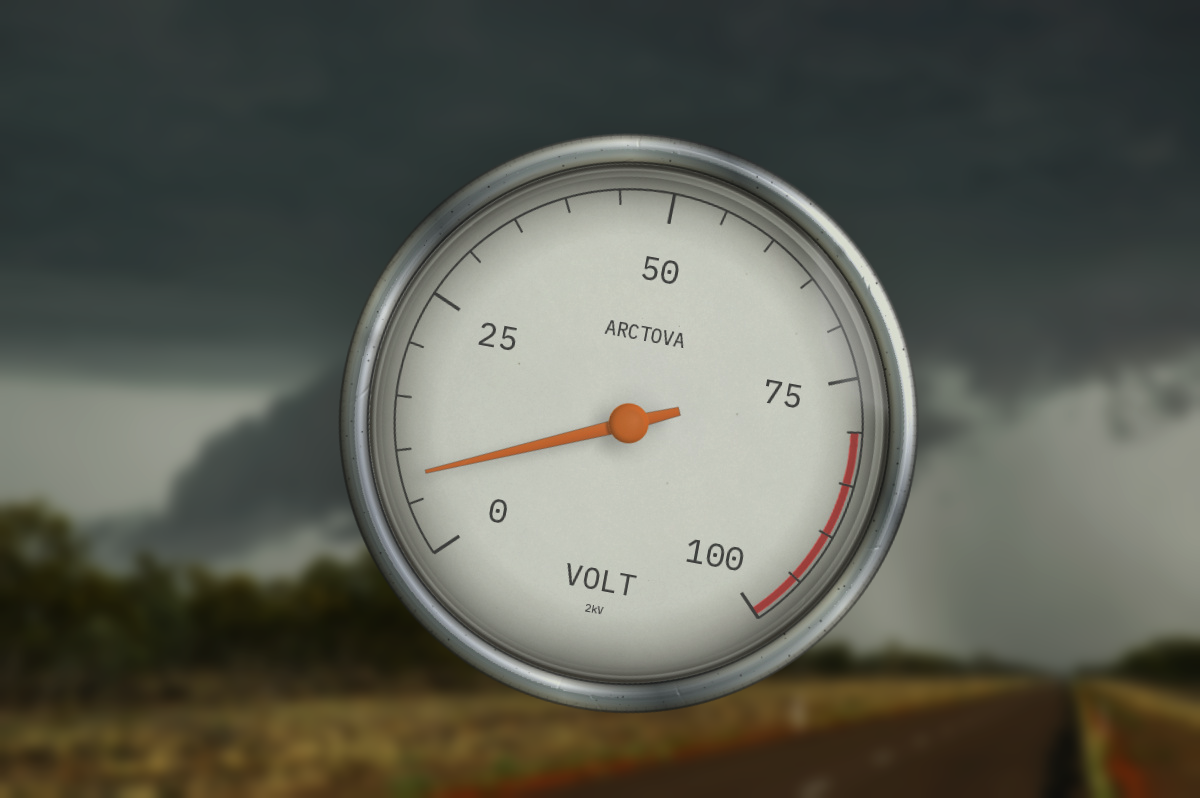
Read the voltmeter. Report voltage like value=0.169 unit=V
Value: value=7.5 unit=V
